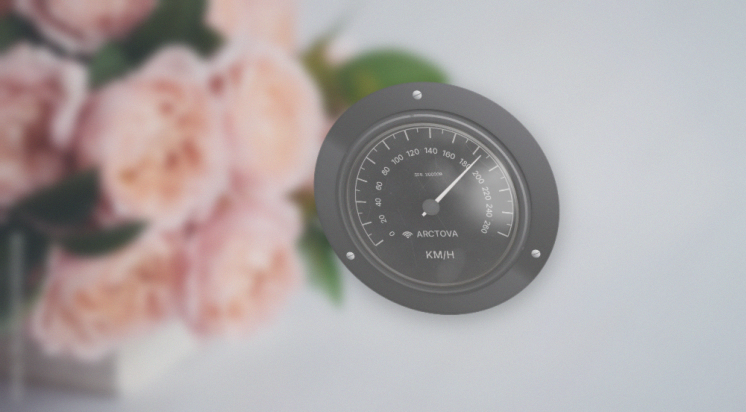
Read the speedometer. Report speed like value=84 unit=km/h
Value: value=185 unit=km/h
